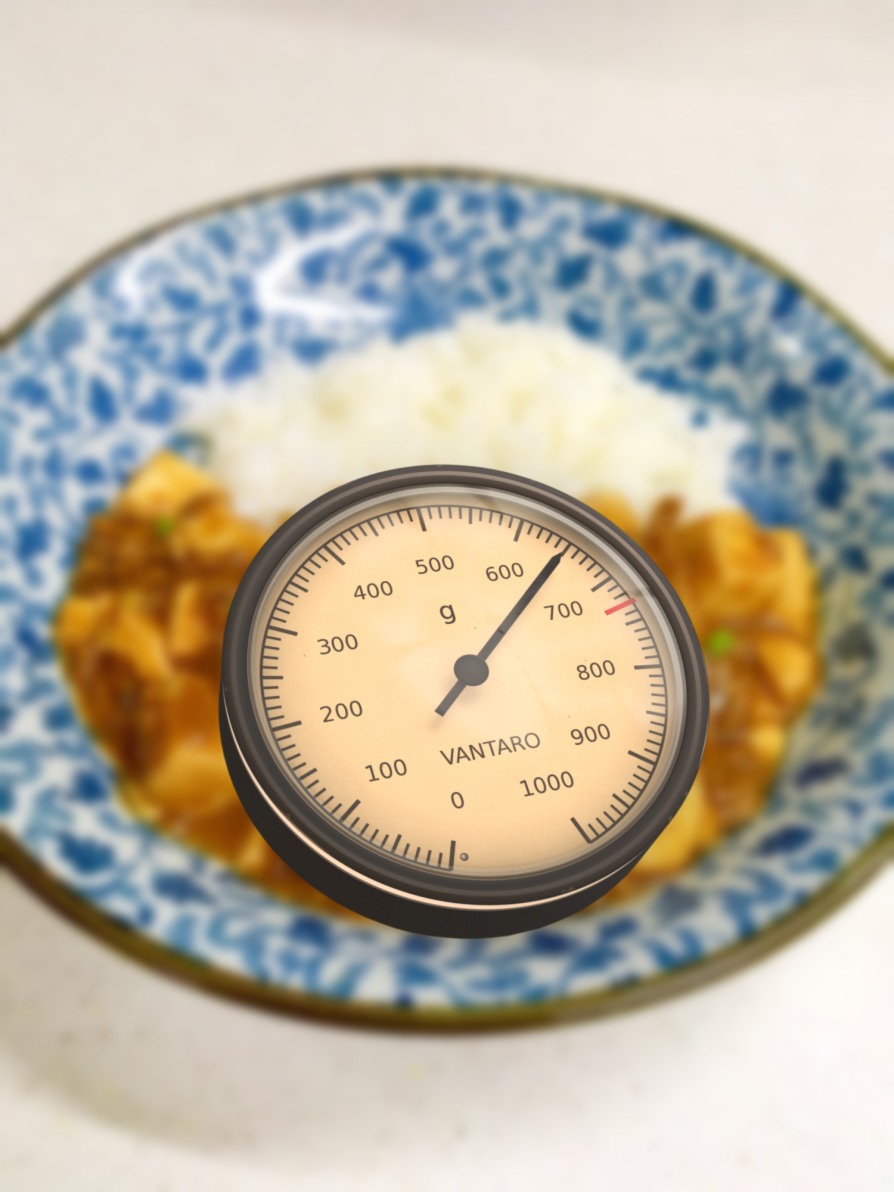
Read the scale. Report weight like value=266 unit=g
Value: value=650 unit=g
